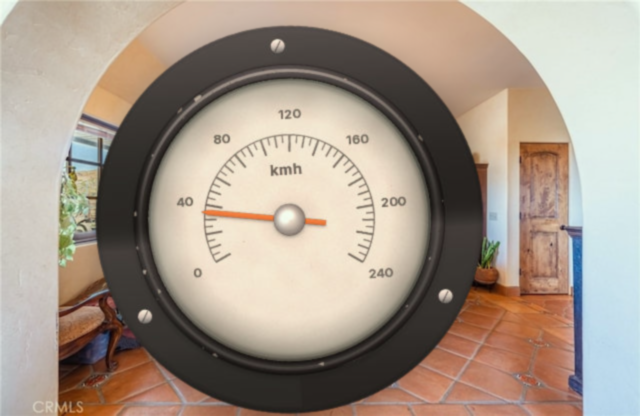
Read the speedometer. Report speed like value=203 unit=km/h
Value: value=35 unit=km/h
